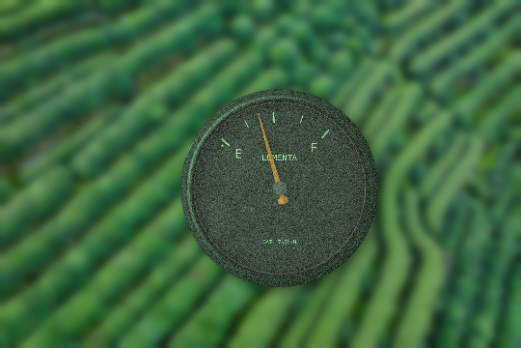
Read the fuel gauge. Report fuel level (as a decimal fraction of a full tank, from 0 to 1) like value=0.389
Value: value=0.375
